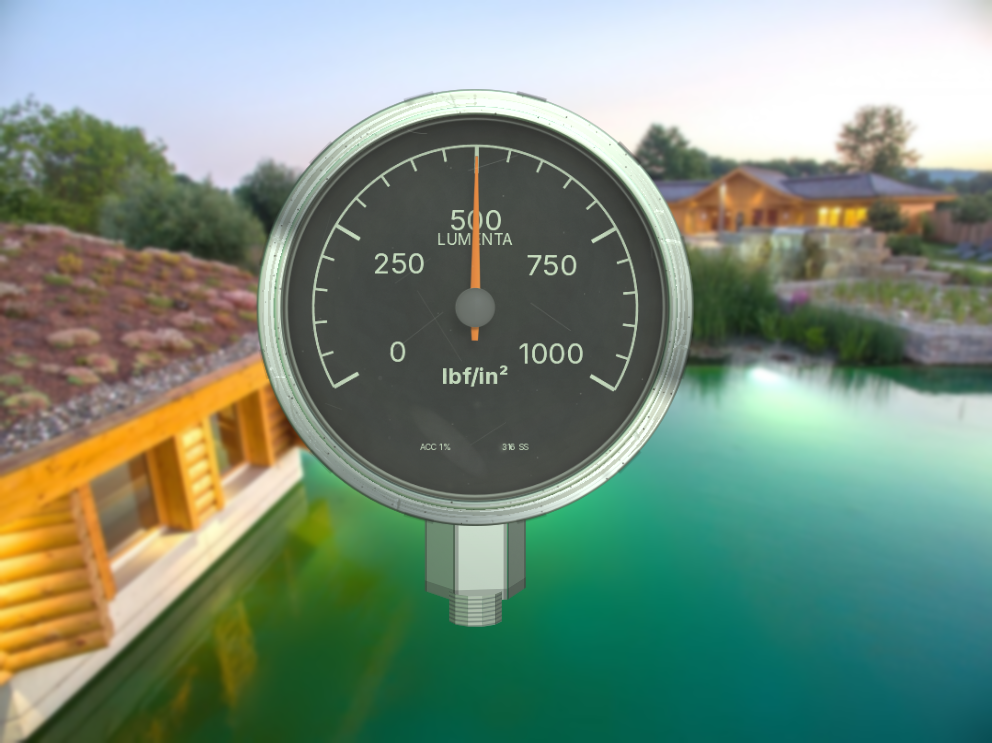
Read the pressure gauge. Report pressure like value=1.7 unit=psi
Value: value=500 unit=psi
